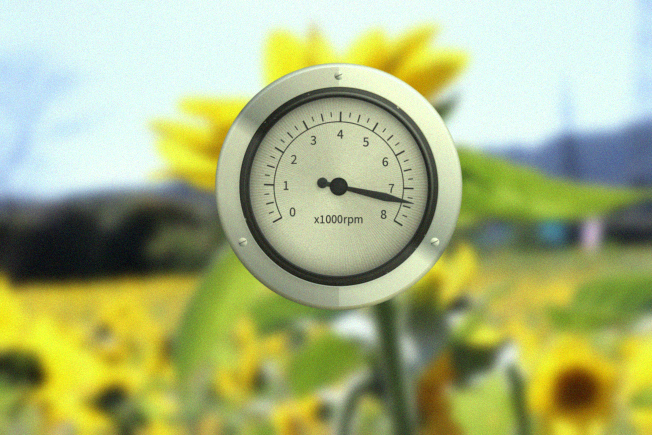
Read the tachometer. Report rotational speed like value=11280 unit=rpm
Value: value=7375 unit=rpm
